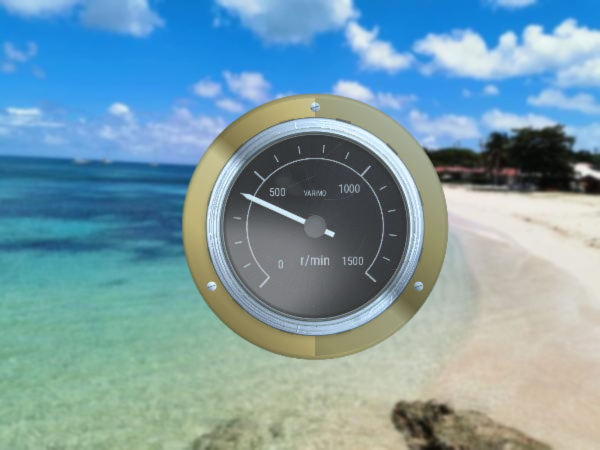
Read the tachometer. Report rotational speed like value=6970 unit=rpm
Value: value=400 unit=rpm
